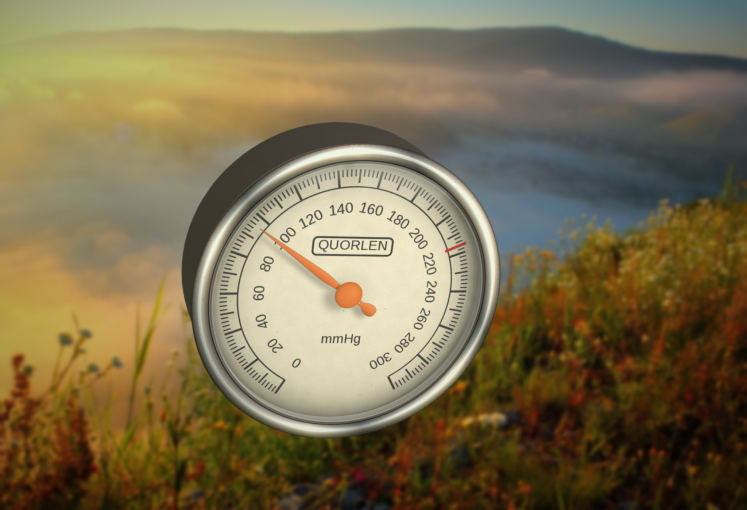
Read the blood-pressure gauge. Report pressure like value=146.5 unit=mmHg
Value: value=96 unit=mmHg
